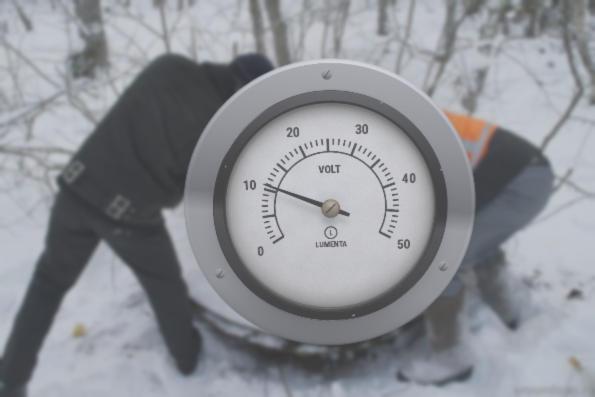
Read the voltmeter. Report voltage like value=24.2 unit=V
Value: value=11 unit=V
